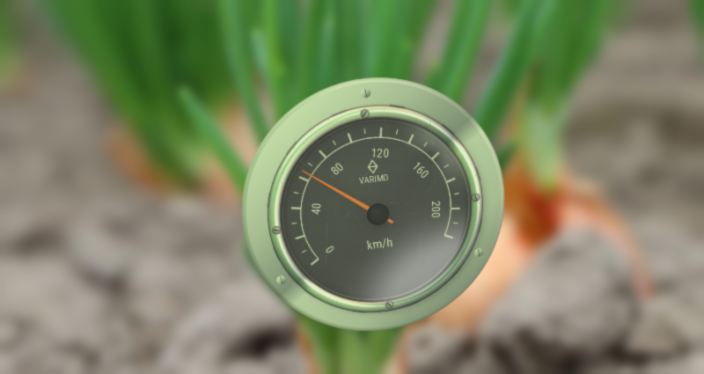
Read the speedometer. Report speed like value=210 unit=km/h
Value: value=65 unit=km/h
